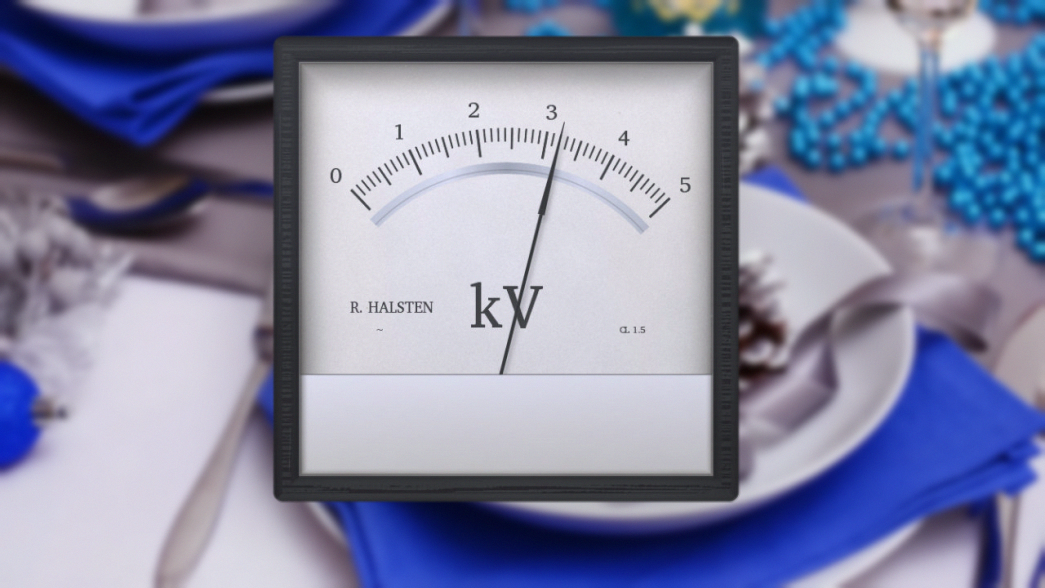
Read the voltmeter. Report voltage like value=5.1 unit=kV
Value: value=3.2 unit=kV
